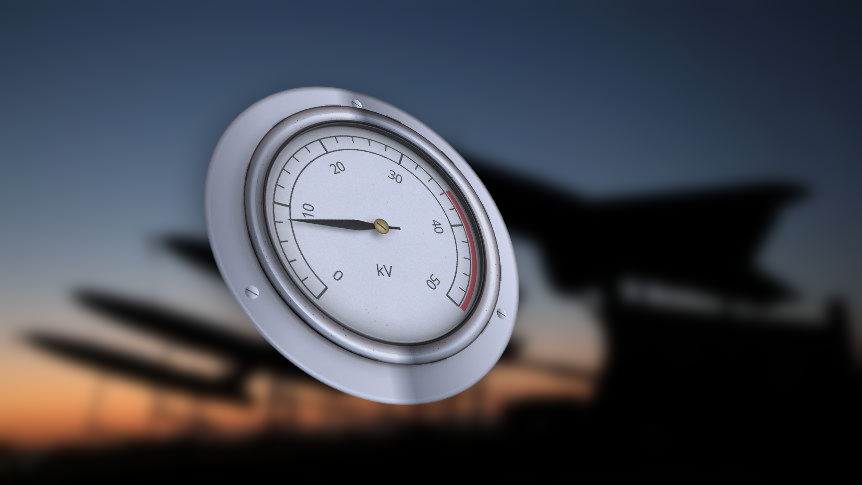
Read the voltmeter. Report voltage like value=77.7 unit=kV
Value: value=8 unit=kV
